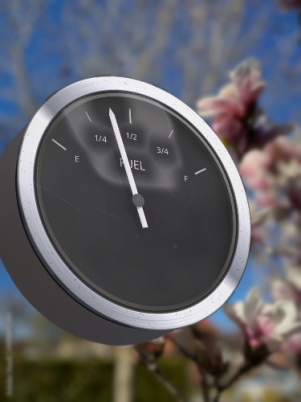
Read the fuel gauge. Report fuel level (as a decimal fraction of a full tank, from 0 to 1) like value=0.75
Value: value=0.375
